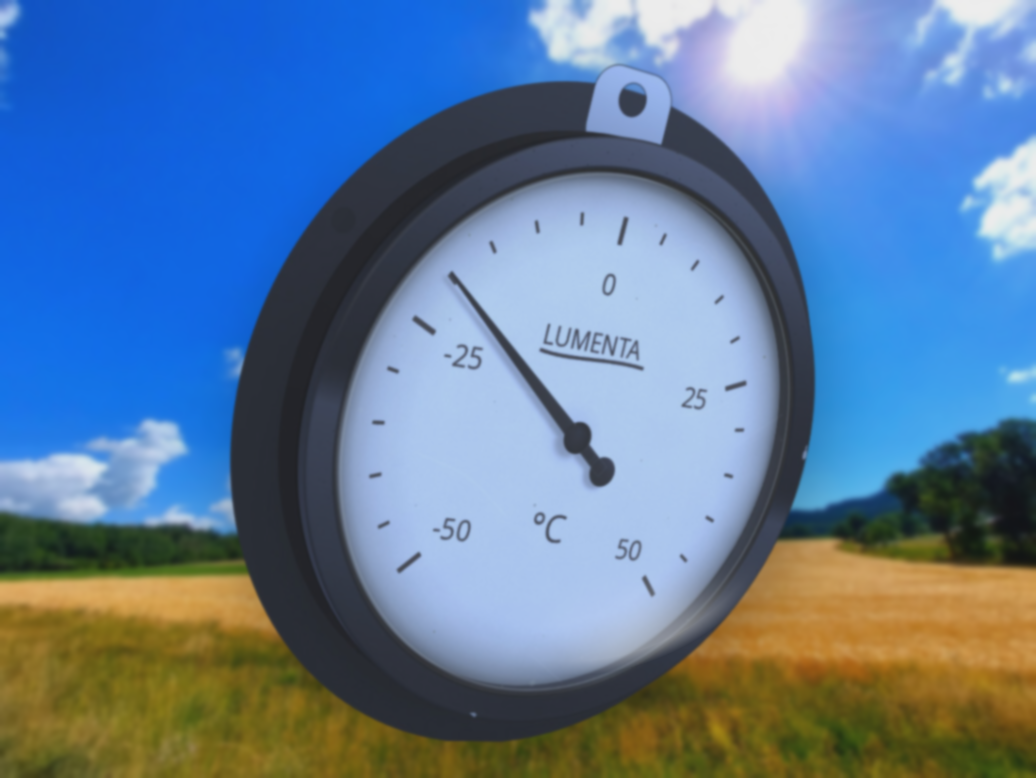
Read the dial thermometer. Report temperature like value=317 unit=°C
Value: value=-20 unit=°C
